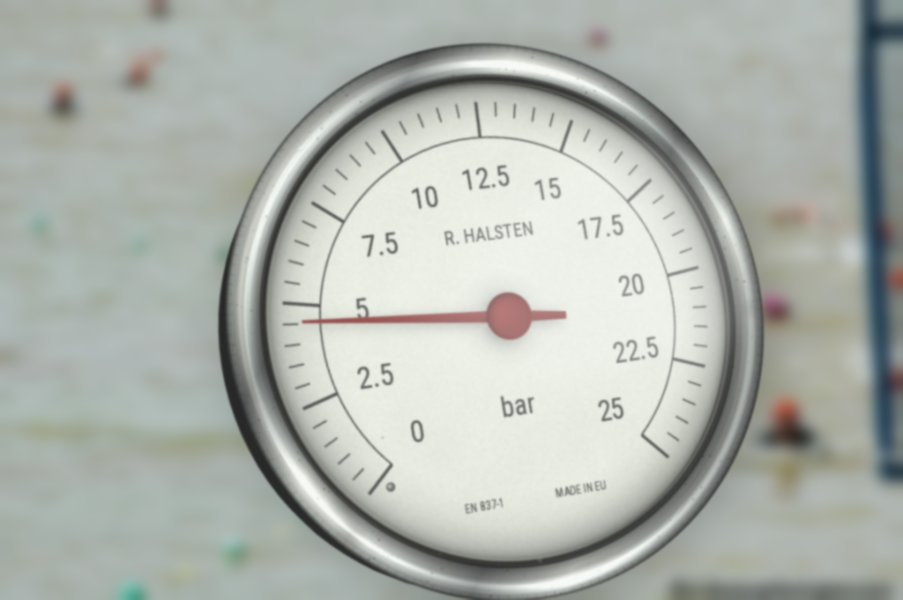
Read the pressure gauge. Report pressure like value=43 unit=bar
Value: value=4.5 unit=bar
